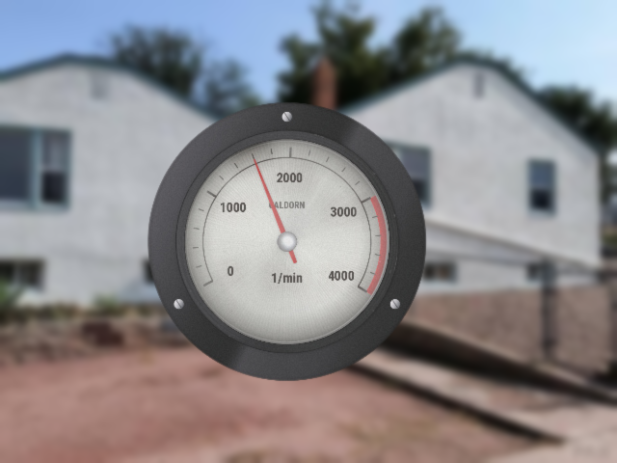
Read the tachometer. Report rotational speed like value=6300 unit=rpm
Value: value=1600 unit=rpm
